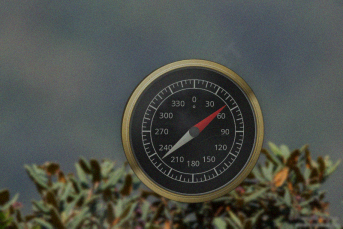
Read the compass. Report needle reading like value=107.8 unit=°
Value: value=50 unit=°
